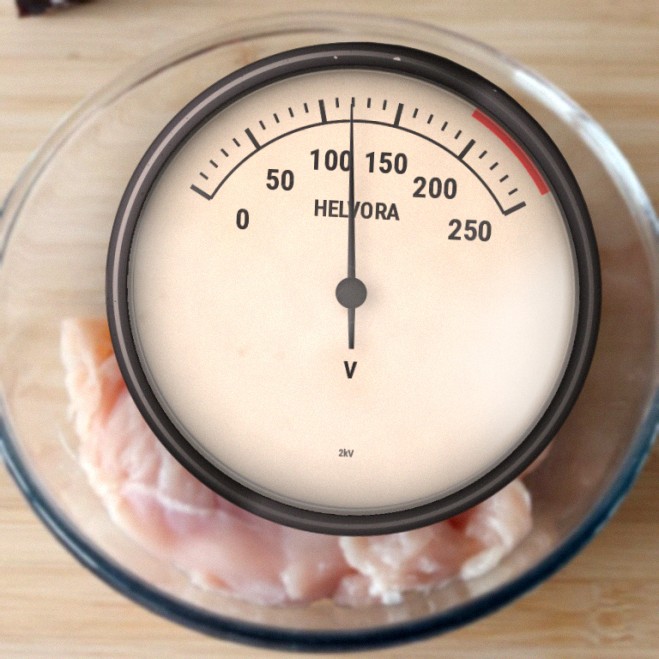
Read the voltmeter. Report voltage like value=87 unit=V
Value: value=120 unit=V
